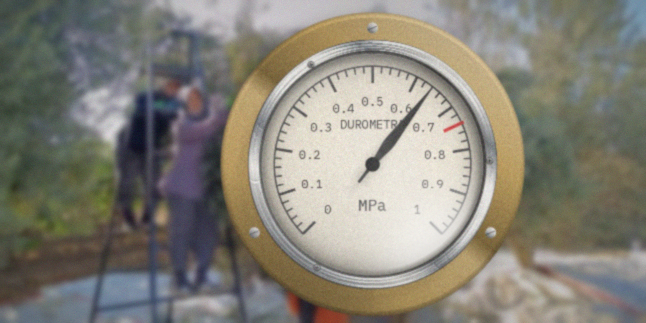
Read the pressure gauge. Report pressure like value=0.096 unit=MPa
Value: value=0.64 unit=MPa
